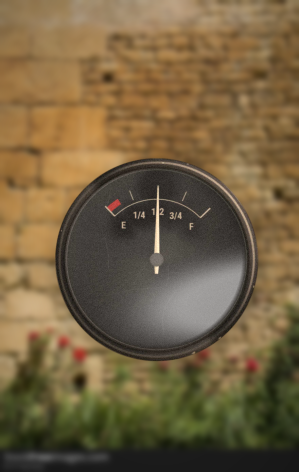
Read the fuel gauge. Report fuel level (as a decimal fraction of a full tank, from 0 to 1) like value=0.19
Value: value=0.5
